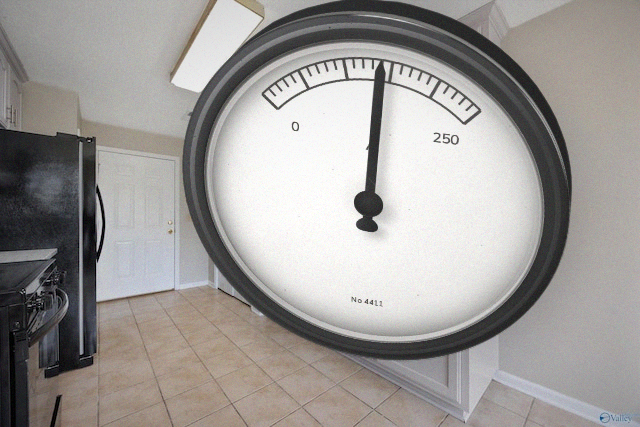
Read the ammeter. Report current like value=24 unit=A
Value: value=140 unit=A
